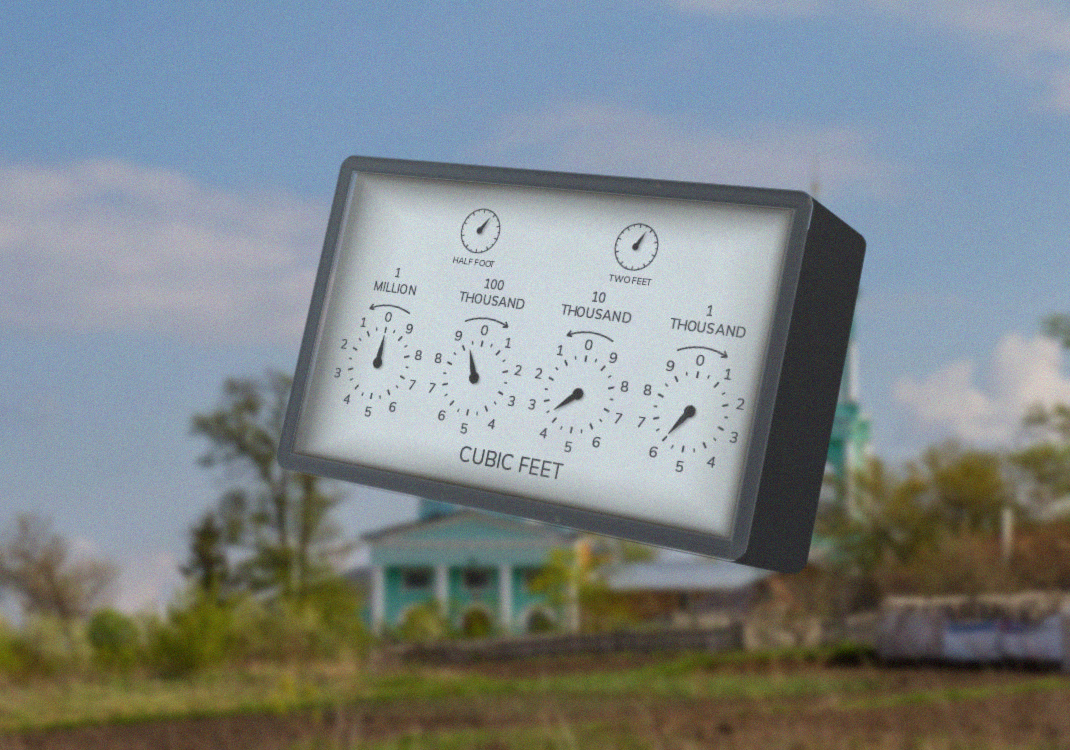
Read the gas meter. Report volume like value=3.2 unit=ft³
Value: value=993600 unit=ft³
